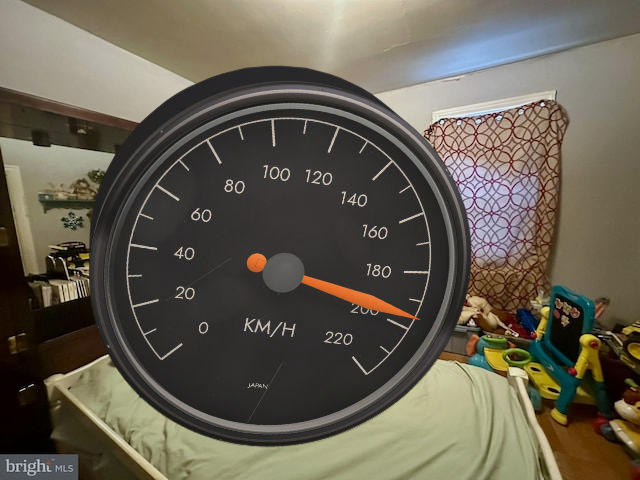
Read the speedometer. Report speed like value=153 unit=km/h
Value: value=195 unit=km/h
